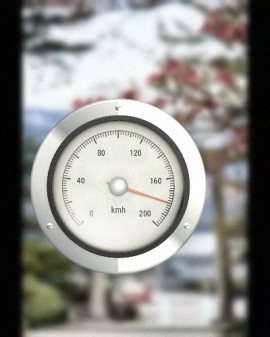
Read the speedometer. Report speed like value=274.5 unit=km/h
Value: value=180 unit=km/h
